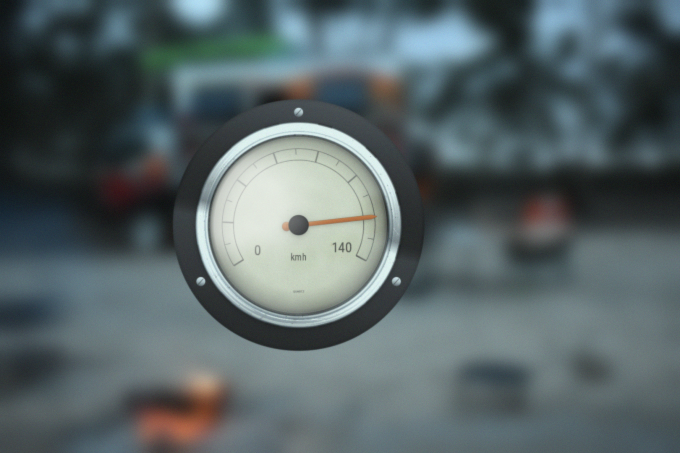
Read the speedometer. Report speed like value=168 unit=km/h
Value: value=120 unit=km/h
